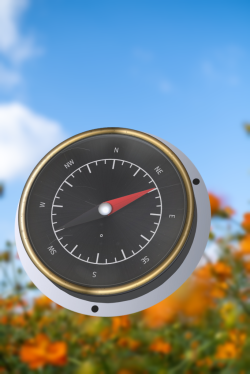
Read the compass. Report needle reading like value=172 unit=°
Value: value=60 unit=°
